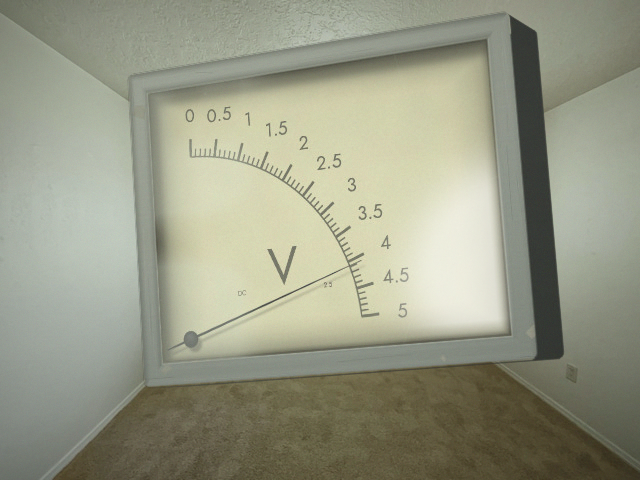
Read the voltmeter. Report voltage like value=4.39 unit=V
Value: value=4.1 unit=V
